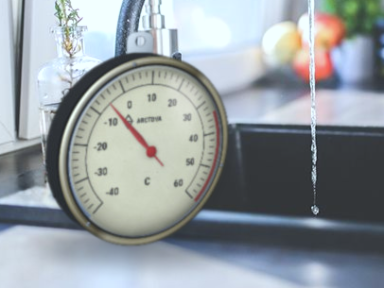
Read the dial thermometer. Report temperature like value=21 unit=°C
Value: value=-6 unit=°C
